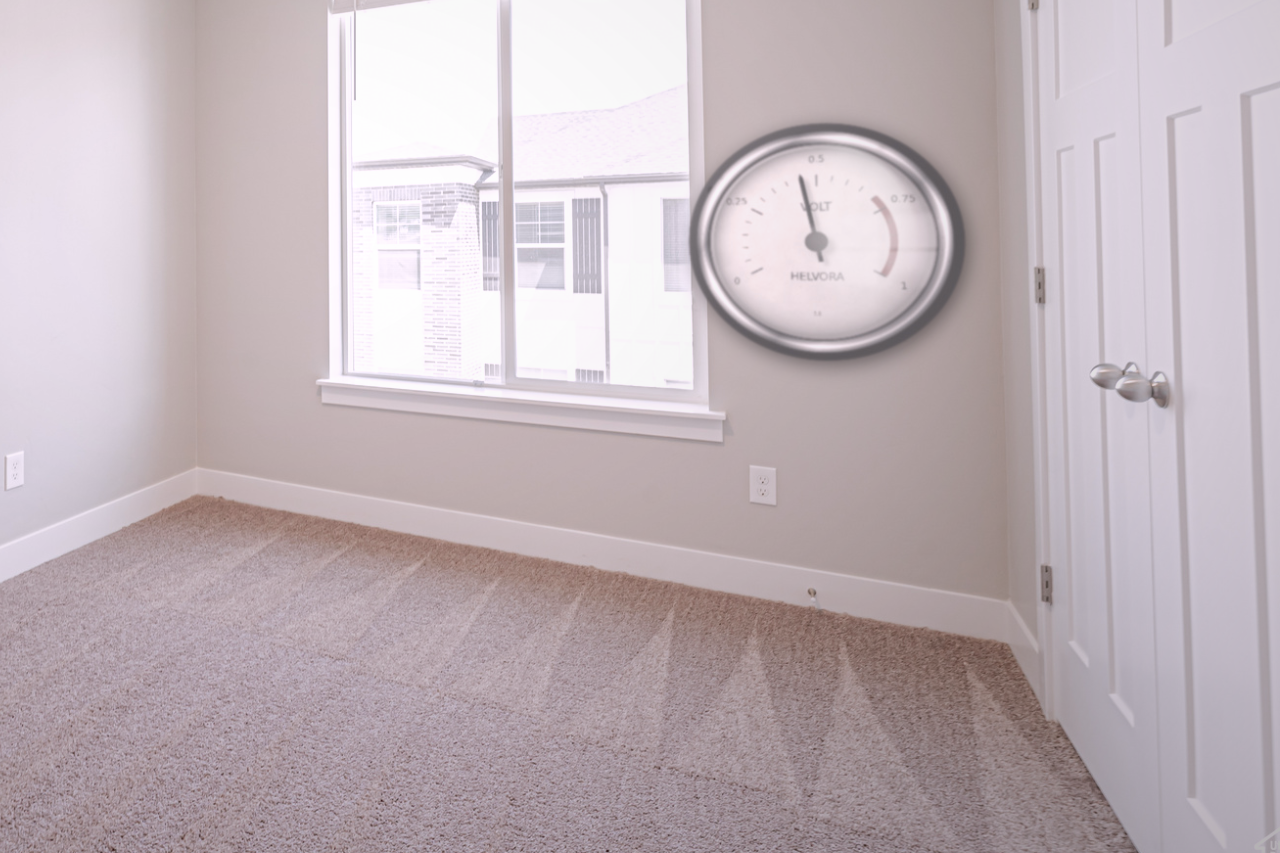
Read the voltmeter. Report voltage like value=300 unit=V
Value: value=0.45 unit=V
